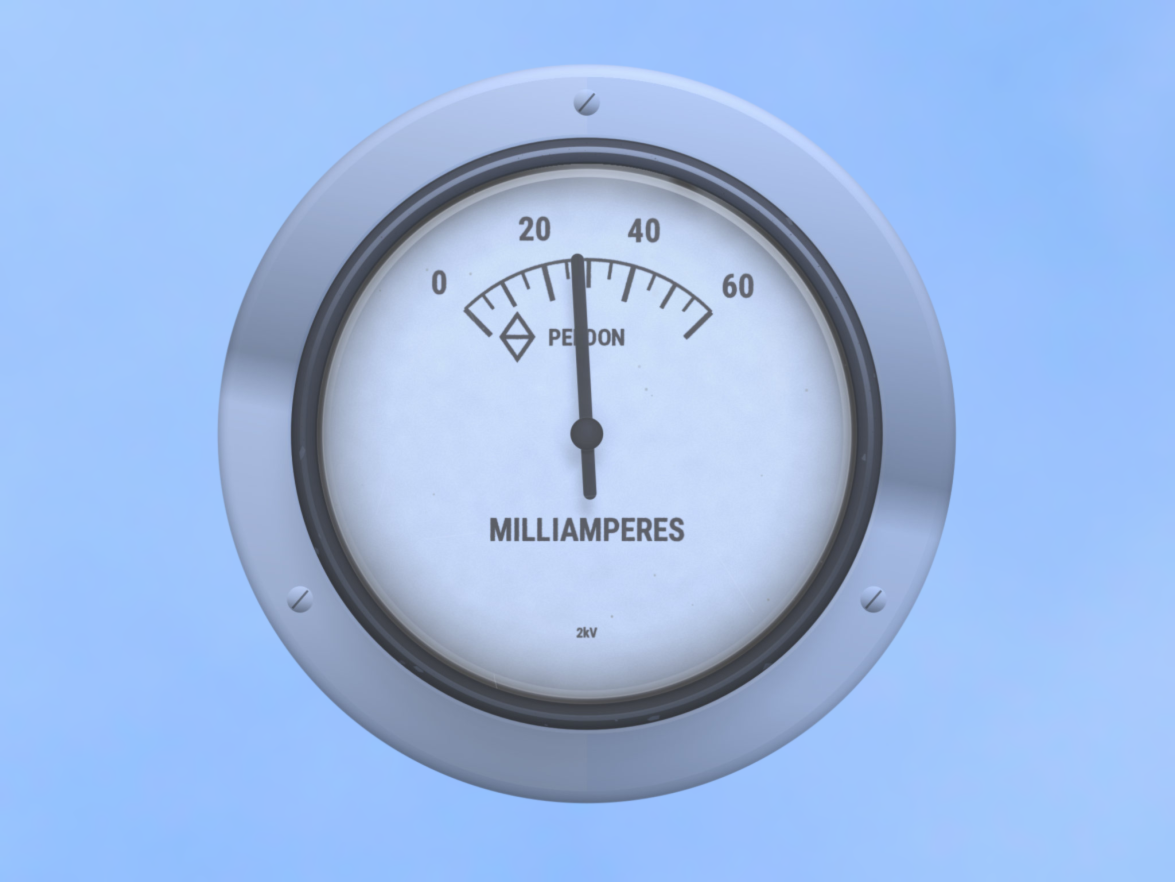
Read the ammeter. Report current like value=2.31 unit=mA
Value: value=27.5 unit=mA
